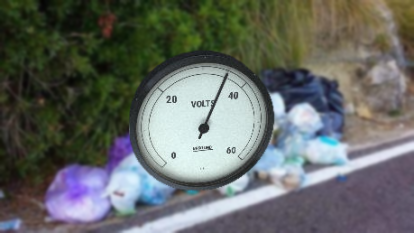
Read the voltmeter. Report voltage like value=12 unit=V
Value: value=35 unit=V
